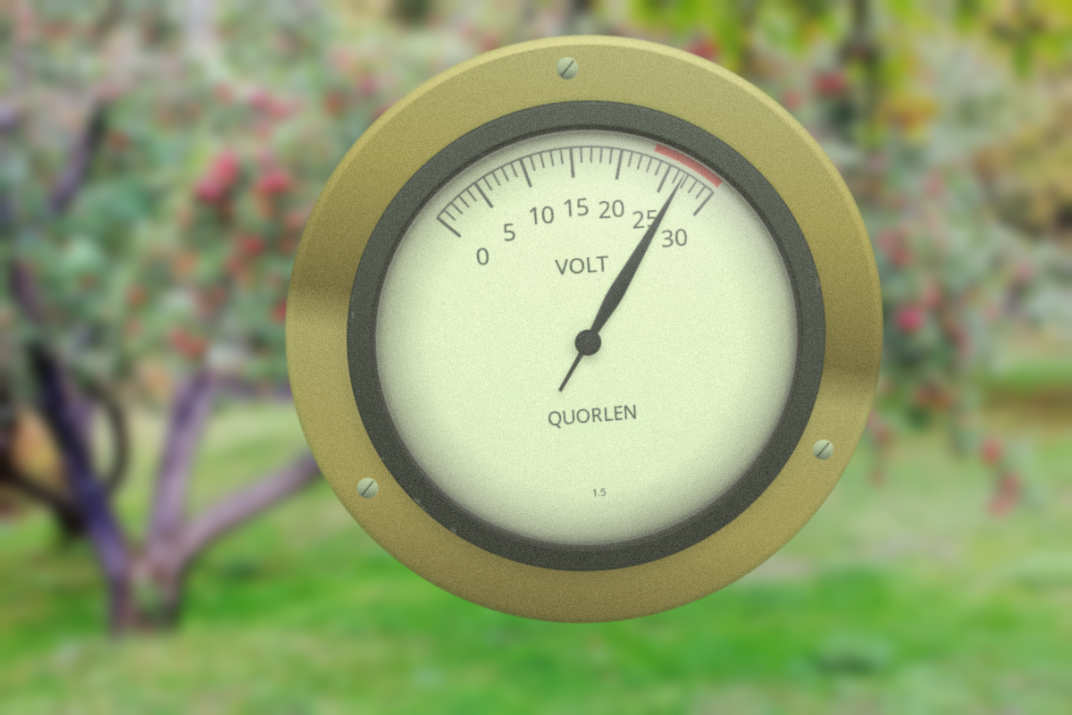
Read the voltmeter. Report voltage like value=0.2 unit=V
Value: value=26.5 unit=V
